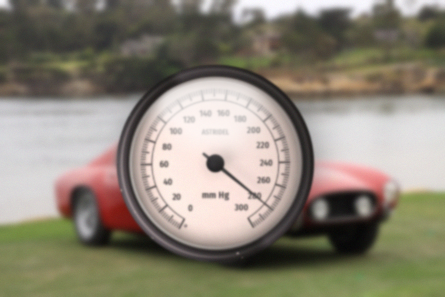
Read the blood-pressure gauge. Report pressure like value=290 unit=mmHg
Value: value=280 unit=mmHg
